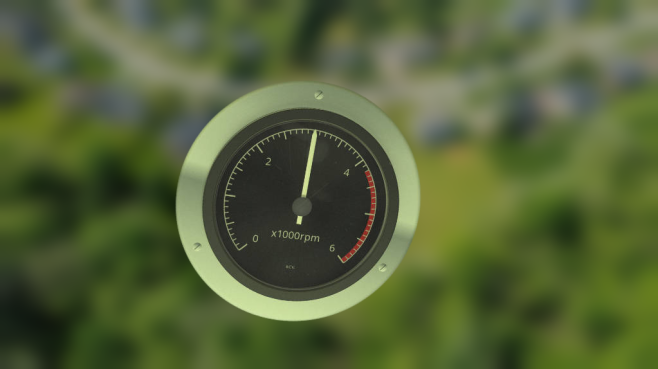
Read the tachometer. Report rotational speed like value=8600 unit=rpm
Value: value=3000 unit=rpm
